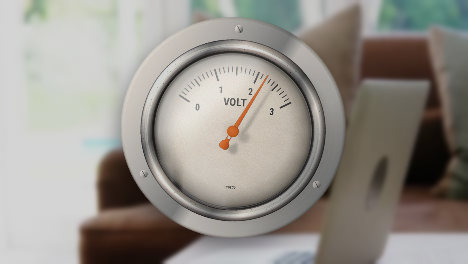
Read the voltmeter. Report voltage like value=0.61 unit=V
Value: value=2.2 unit=V
